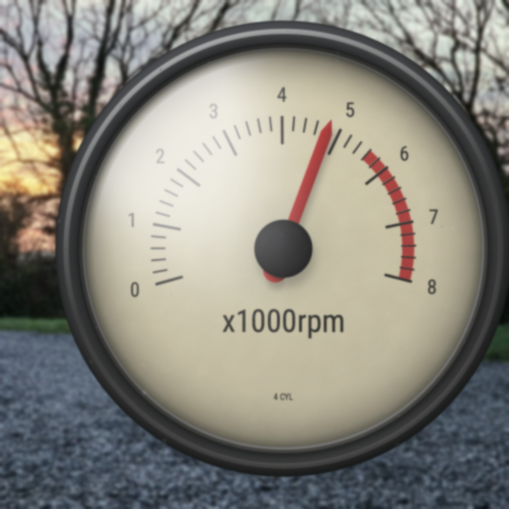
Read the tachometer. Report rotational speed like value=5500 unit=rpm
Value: value=4800 unit=rpm
